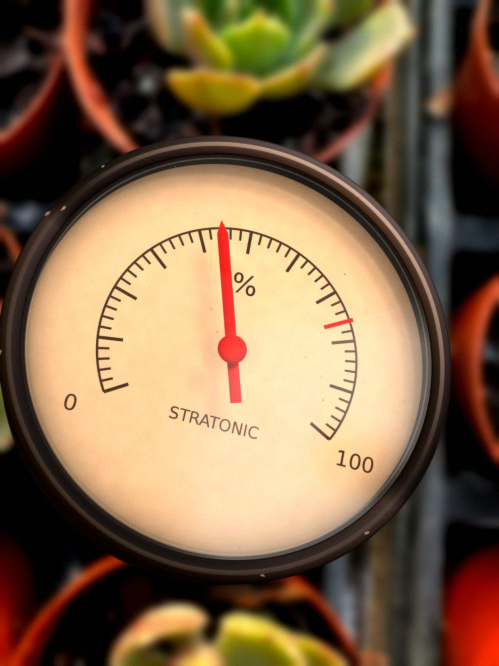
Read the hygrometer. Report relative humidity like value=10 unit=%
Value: value=44 unit=%
